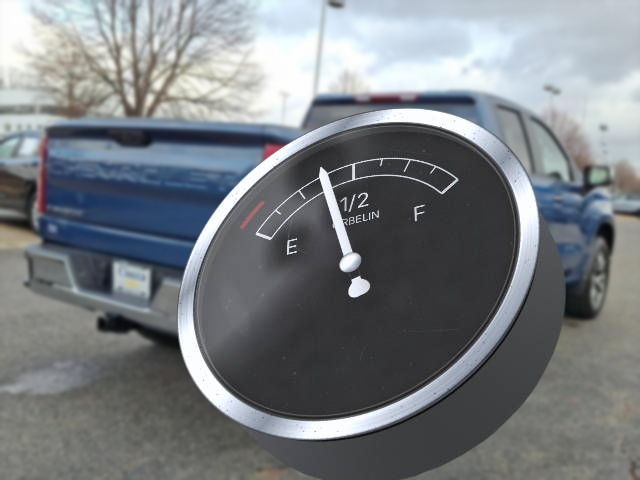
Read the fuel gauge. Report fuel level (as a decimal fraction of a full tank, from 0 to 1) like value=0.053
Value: value=0.375
